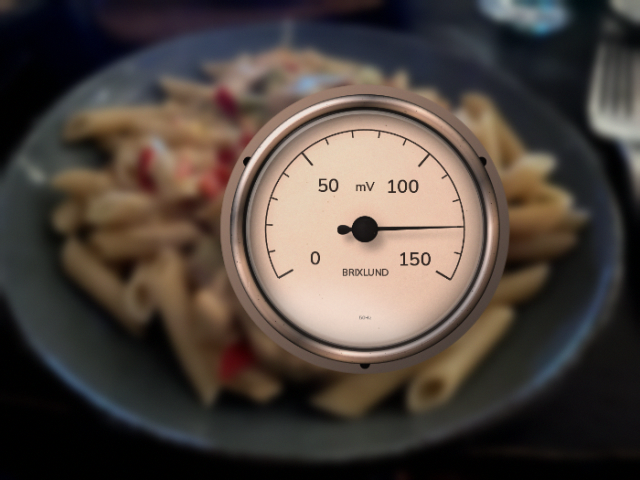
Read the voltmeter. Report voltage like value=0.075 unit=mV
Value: value=130 unit=mV
